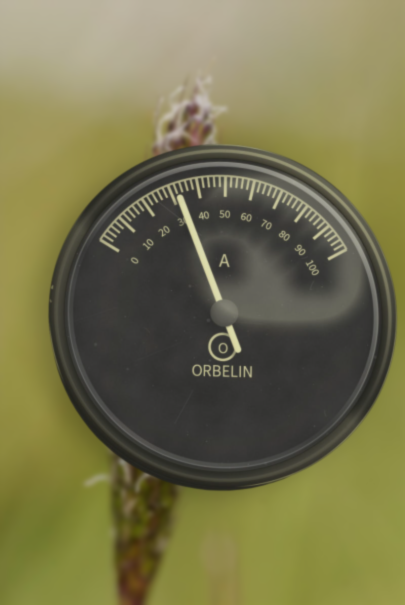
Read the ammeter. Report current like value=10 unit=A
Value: value=32 unit=A
